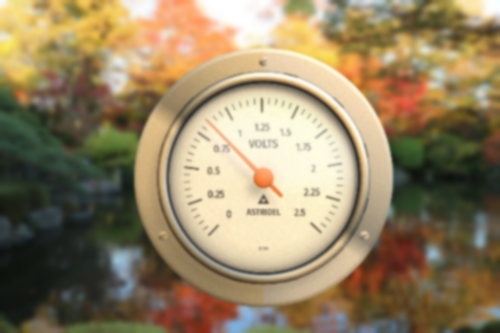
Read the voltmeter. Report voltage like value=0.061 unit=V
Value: value=0.85 unit=V
